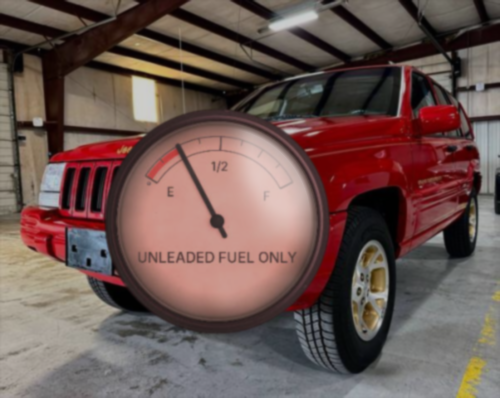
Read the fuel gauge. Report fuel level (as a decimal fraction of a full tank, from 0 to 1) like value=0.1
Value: value=0.25
